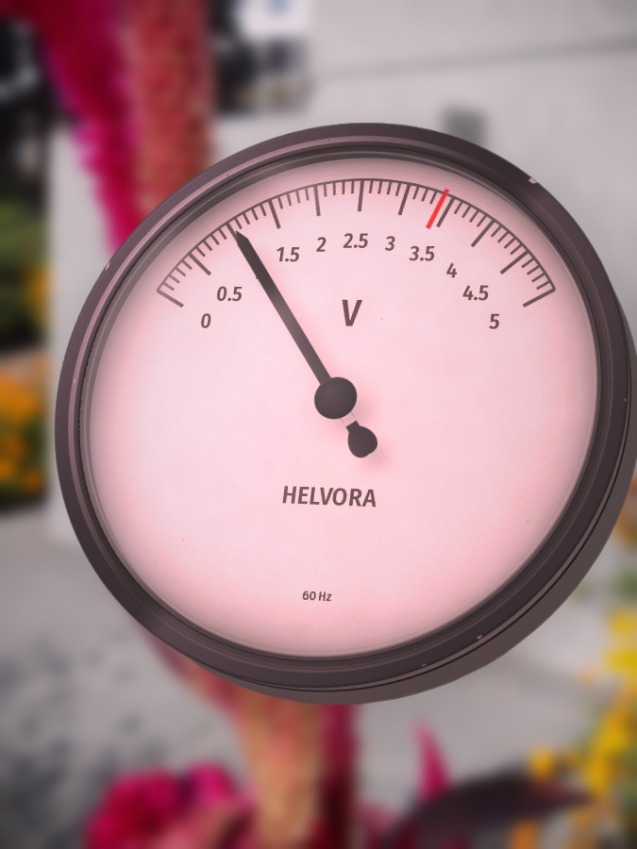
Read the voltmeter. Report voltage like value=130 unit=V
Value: value=1.05 unit=V
